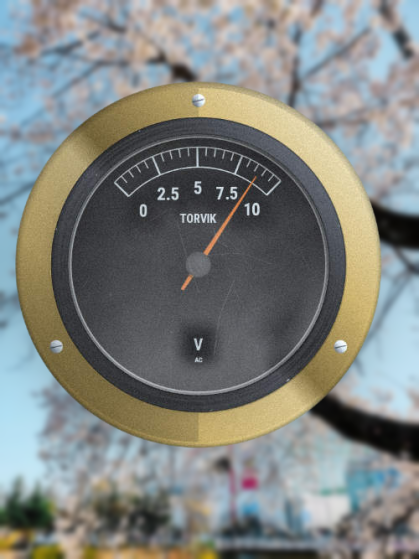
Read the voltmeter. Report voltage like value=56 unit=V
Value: value=8.75 unit=V
